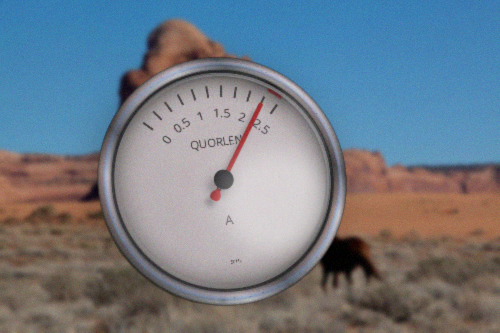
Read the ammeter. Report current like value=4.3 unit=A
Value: value=2.25 unit=A
